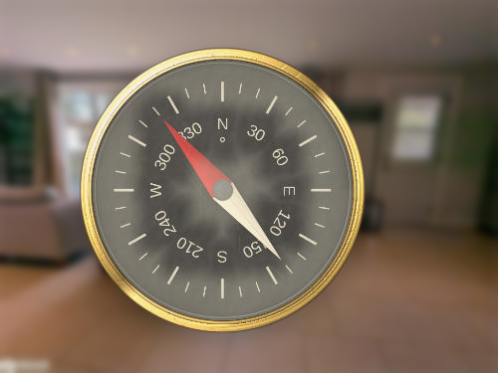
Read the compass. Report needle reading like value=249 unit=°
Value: value=320 unit=°
